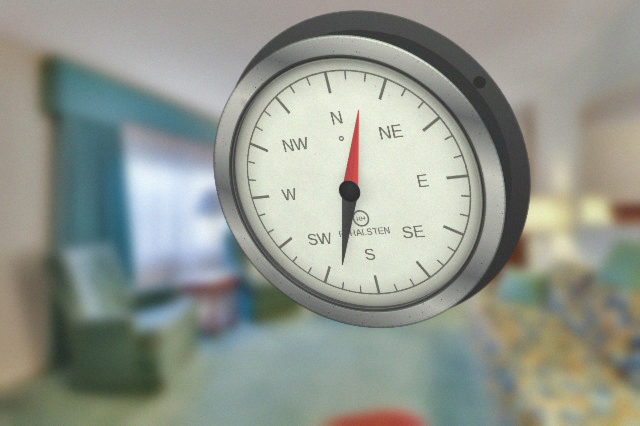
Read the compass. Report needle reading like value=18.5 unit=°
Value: value=20 unit=°
